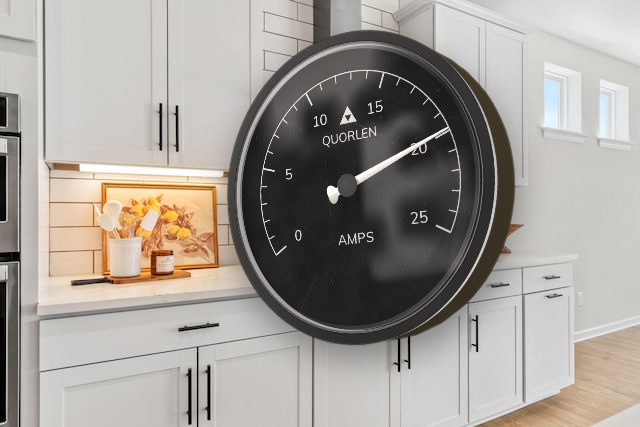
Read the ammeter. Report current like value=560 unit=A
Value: value=20 unit=A
